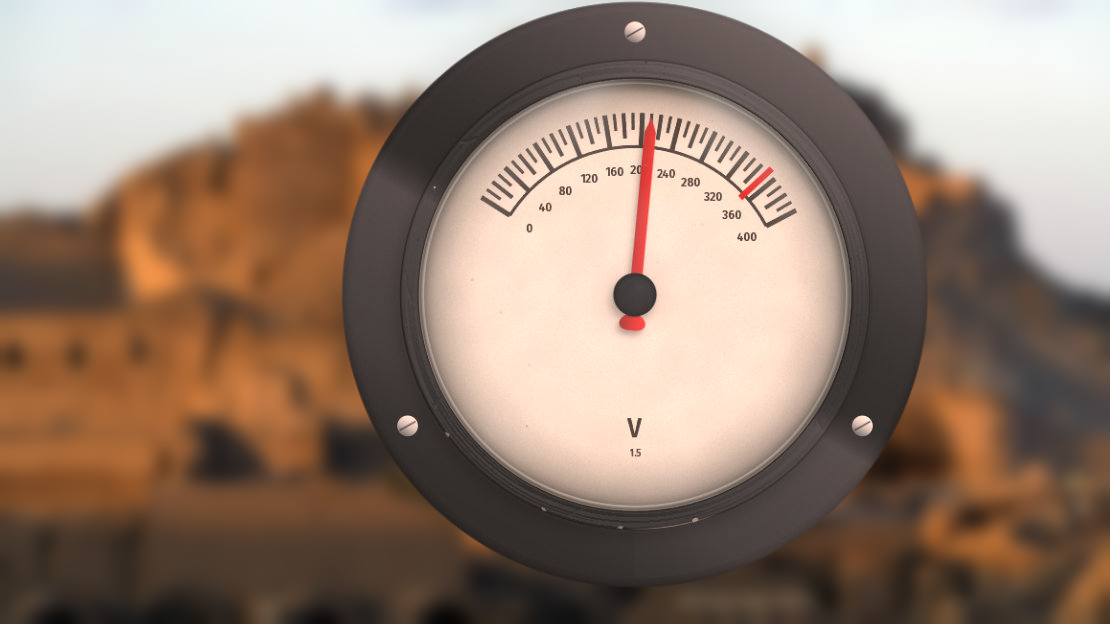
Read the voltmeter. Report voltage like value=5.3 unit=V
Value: value=210 unit=V
